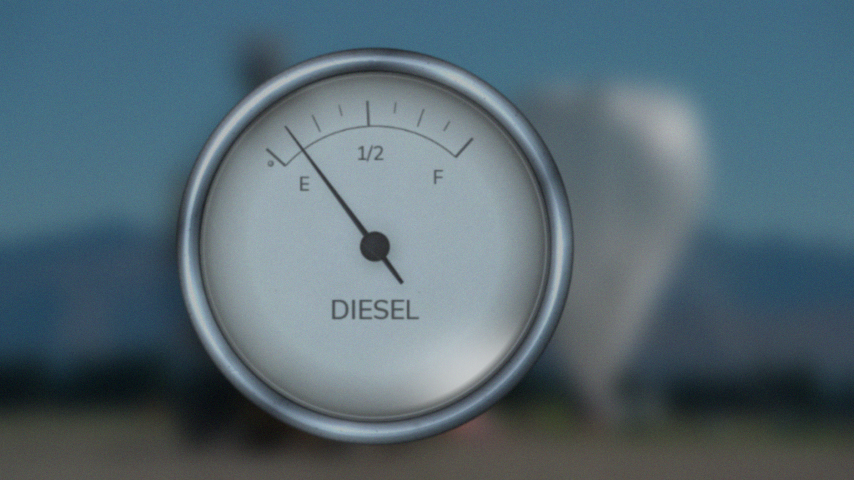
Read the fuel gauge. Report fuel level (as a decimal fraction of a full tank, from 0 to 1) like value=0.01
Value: value=0.125
